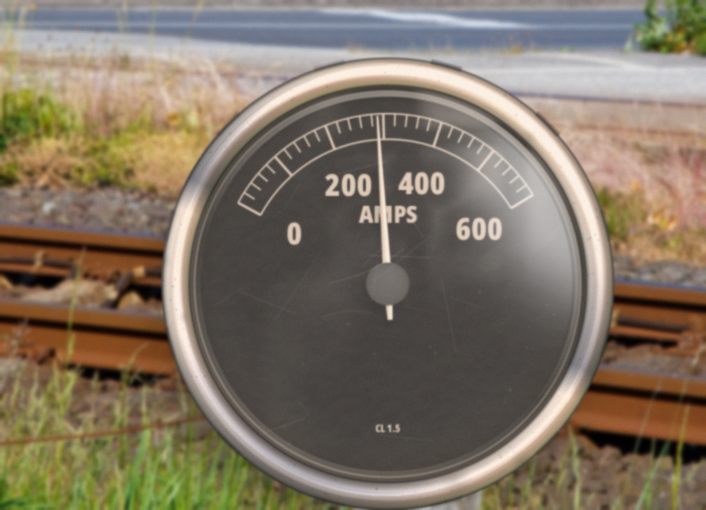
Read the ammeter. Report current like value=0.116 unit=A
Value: value=290 unit=A
